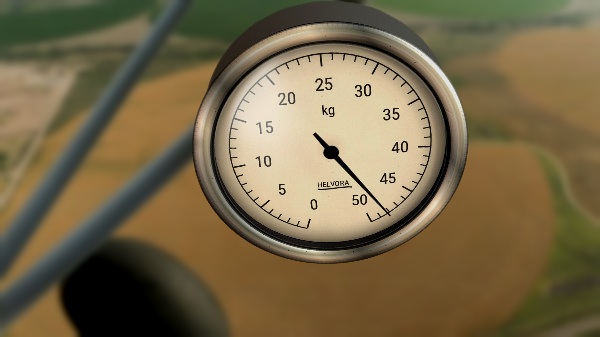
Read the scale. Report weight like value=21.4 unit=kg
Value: value=48 unit=kg
